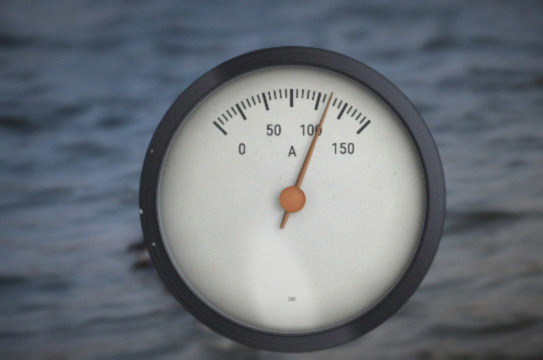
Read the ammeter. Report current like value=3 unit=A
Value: value=110 unit=A
